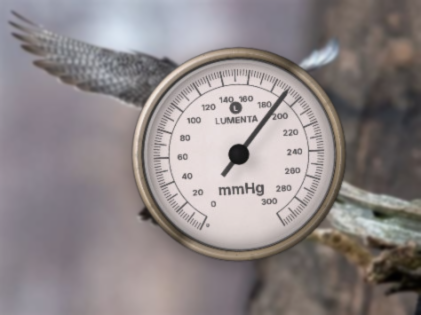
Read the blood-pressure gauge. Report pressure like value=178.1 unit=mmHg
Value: value=190 unit=mmHg
